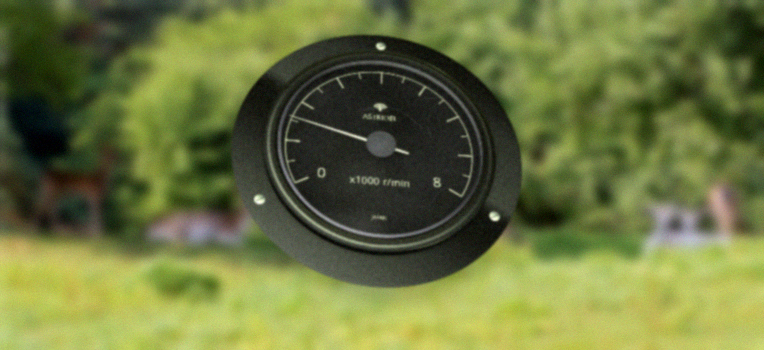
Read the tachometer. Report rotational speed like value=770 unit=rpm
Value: value=1500 unit=rpm
